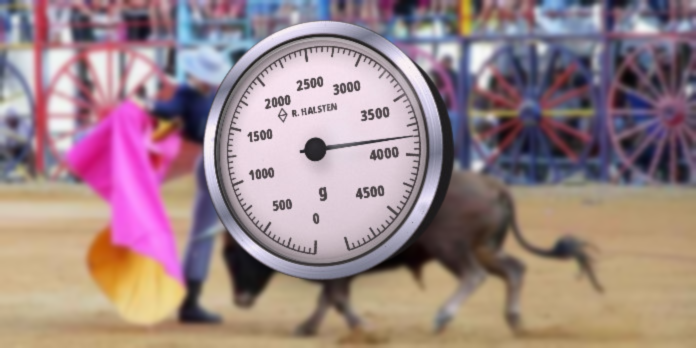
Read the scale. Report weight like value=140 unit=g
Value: value=3850 unit=g
